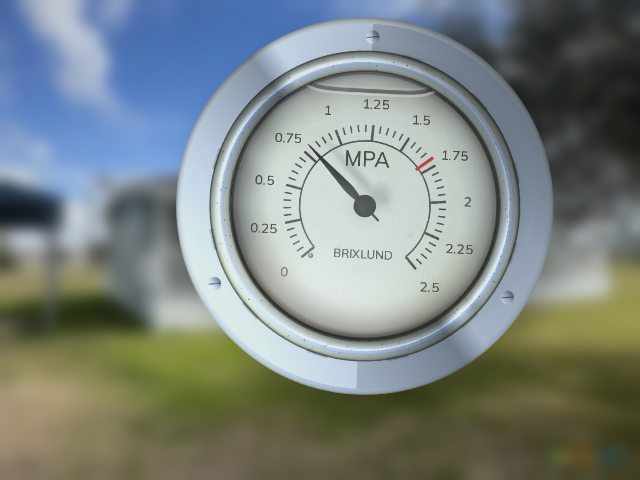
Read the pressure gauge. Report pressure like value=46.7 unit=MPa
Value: value=0.8 unit=MPa
